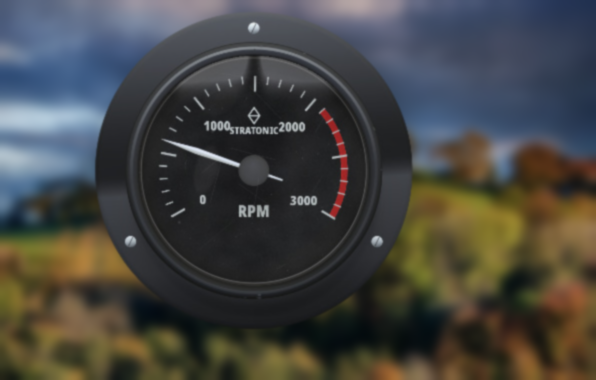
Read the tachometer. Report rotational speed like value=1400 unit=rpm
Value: value=600 unit=rpm
